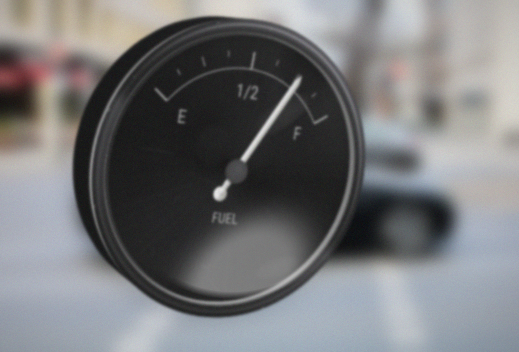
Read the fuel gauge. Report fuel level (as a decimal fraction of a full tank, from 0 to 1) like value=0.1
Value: value=0.75
